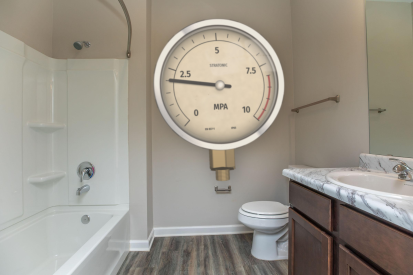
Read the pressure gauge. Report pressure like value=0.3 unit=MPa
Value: value=2 unit=MPa
